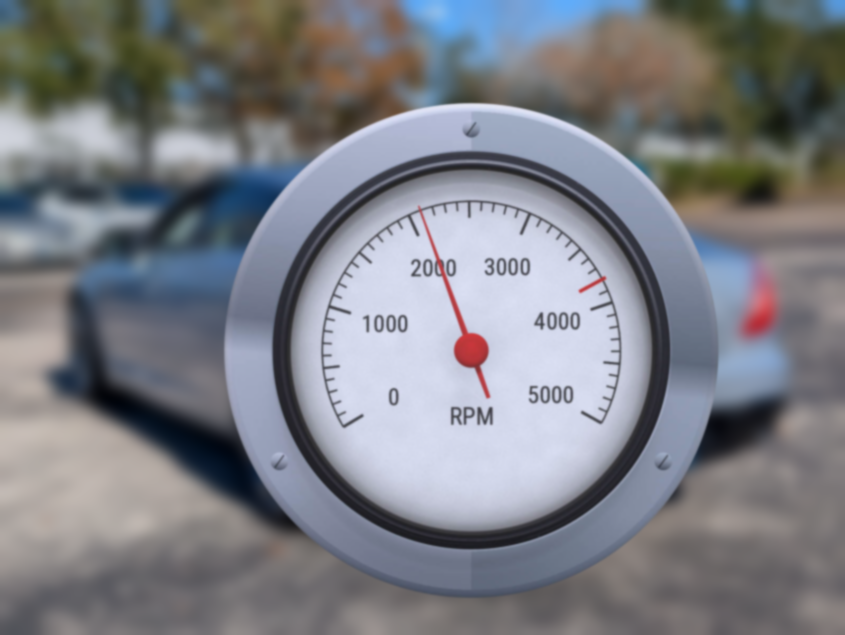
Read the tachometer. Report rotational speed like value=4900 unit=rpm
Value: value=2100 unit=rpm
